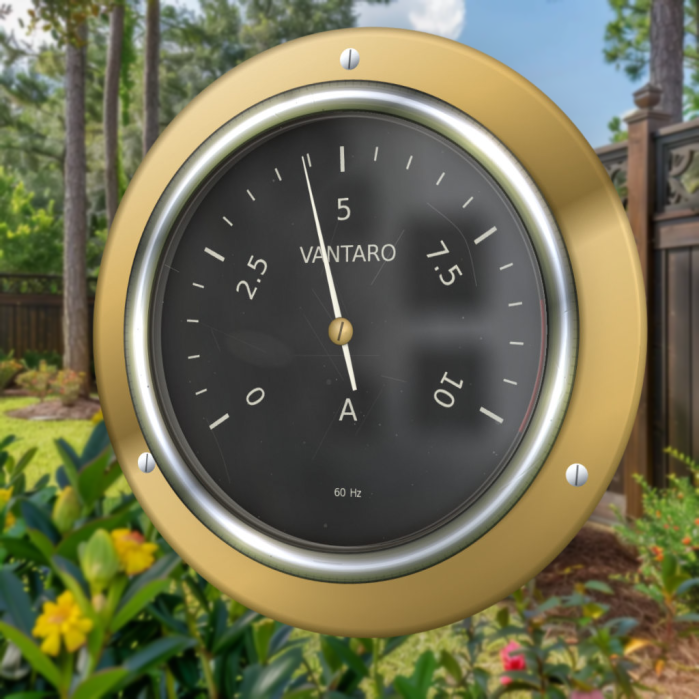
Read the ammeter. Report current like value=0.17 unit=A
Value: value=4.5 unit=A
